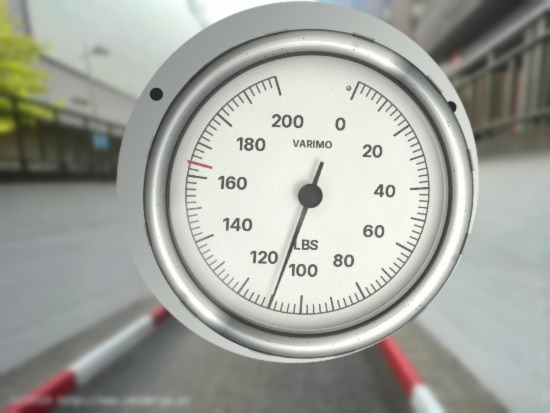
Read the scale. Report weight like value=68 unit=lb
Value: value=110 unit=lb
